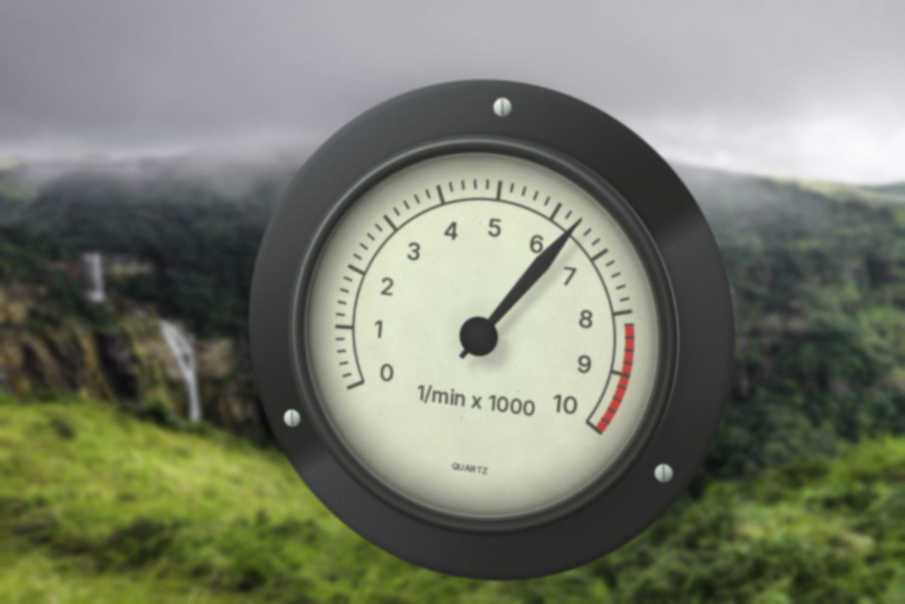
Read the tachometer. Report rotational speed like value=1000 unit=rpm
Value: value=6400 unit=rpm
